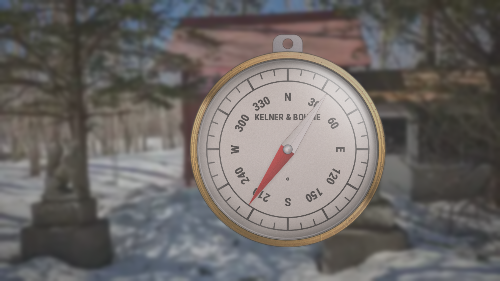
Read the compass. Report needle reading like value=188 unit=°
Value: value=215 unit=°
